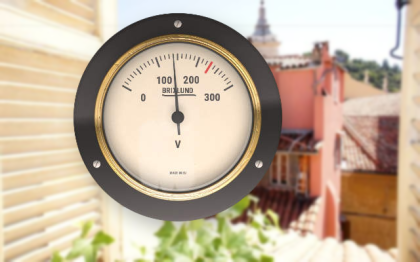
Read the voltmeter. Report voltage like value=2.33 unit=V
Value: value=140 unit=V
